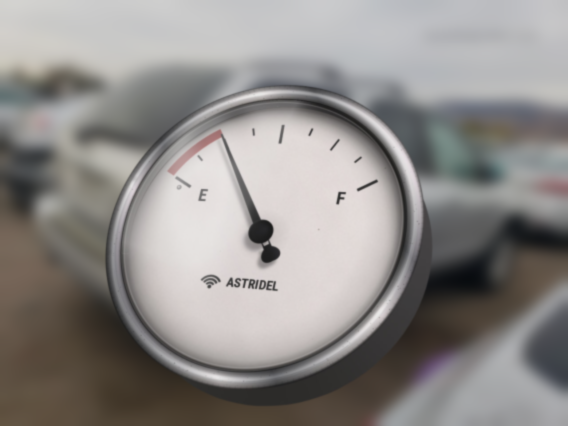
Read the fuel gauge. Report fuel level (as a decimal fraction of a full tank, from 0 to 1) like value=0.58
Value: value=0.25
